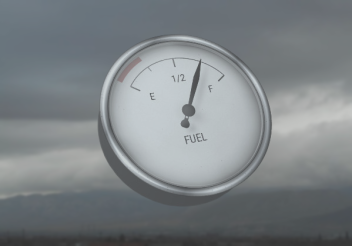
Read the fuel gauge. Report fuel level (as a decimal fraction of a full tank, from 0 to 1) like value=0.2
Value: value=0.75
